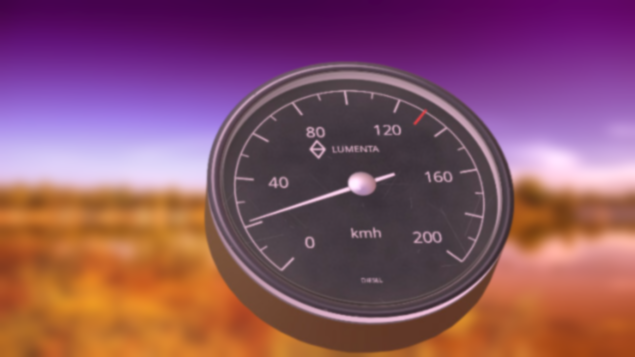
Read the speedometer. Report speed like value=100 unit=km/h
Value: value=20 unit=km/h
